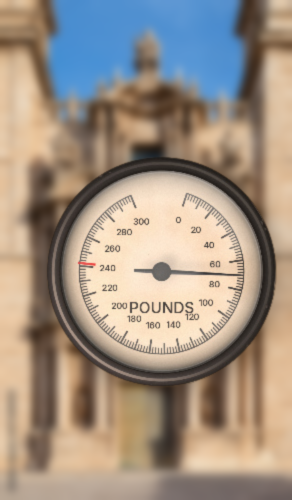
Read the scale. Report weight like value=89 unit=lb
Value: value=70 unit=lb
